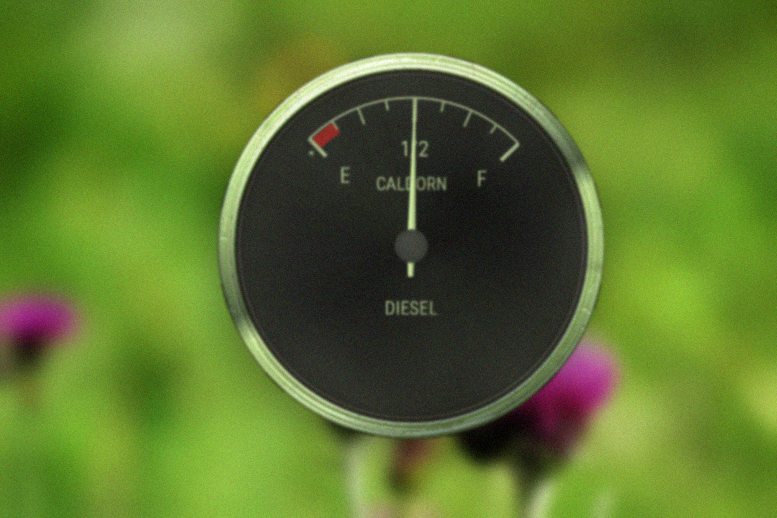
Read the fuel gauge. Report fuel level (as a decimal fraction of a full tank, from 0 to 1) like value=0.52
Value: value=0.5
